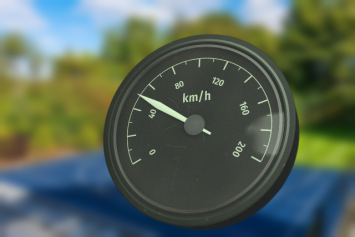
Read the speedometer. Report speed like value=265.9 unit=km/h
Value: value=50 unit=km/h
